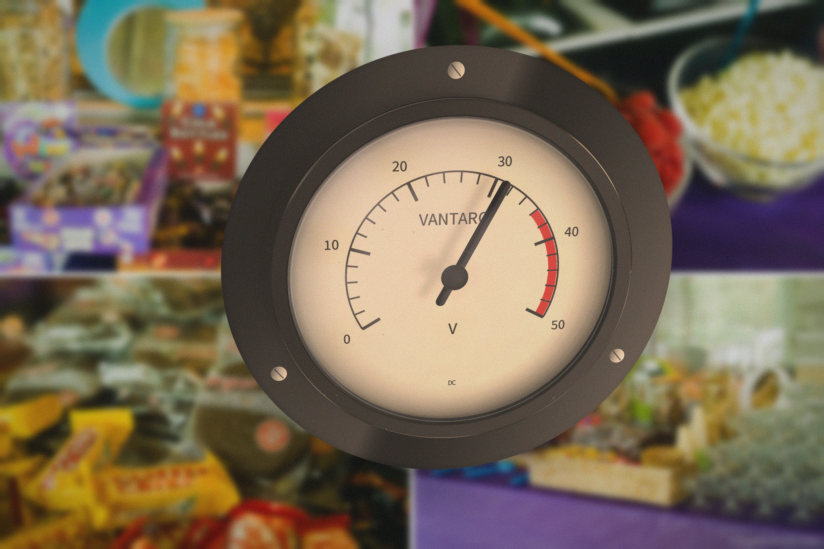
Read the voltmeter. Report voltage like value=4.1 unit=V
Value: value=31 unit=V
